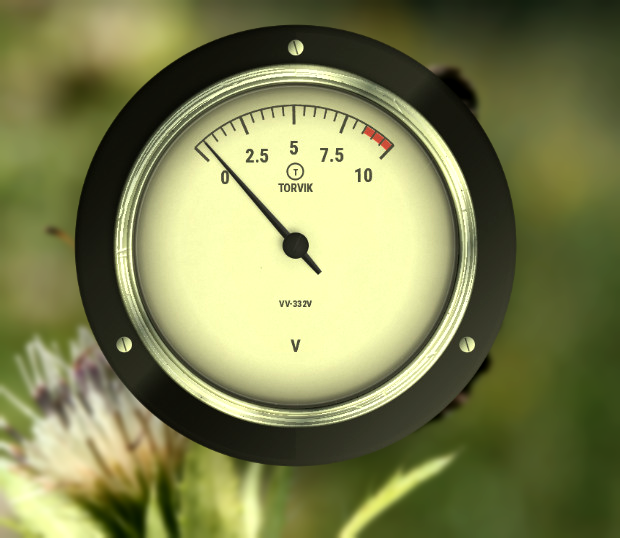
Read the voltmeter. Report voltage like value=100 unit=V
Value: value=0.5 unit=V
